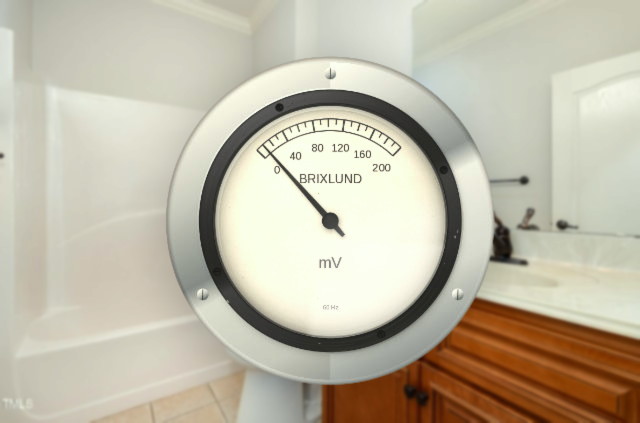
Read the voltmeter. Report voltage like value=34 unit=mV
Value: value=10 unit=mV
